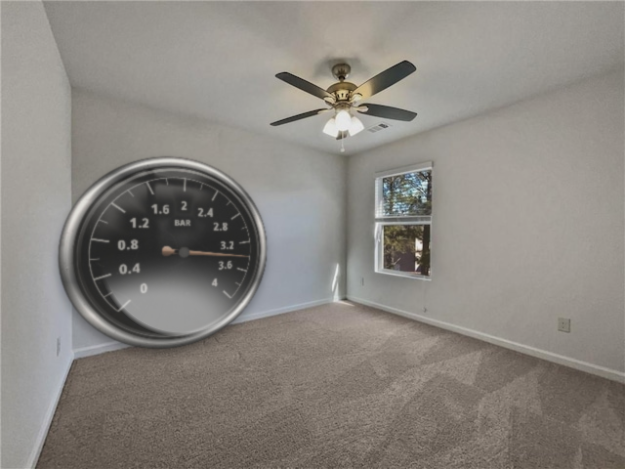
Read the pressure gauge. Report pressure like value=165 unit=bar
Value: value=3.4 unit=bar
